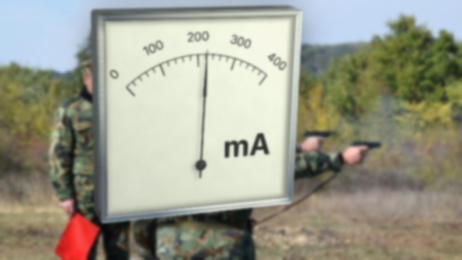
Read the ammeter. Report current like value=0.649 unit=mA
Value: value=220 unit=mA
